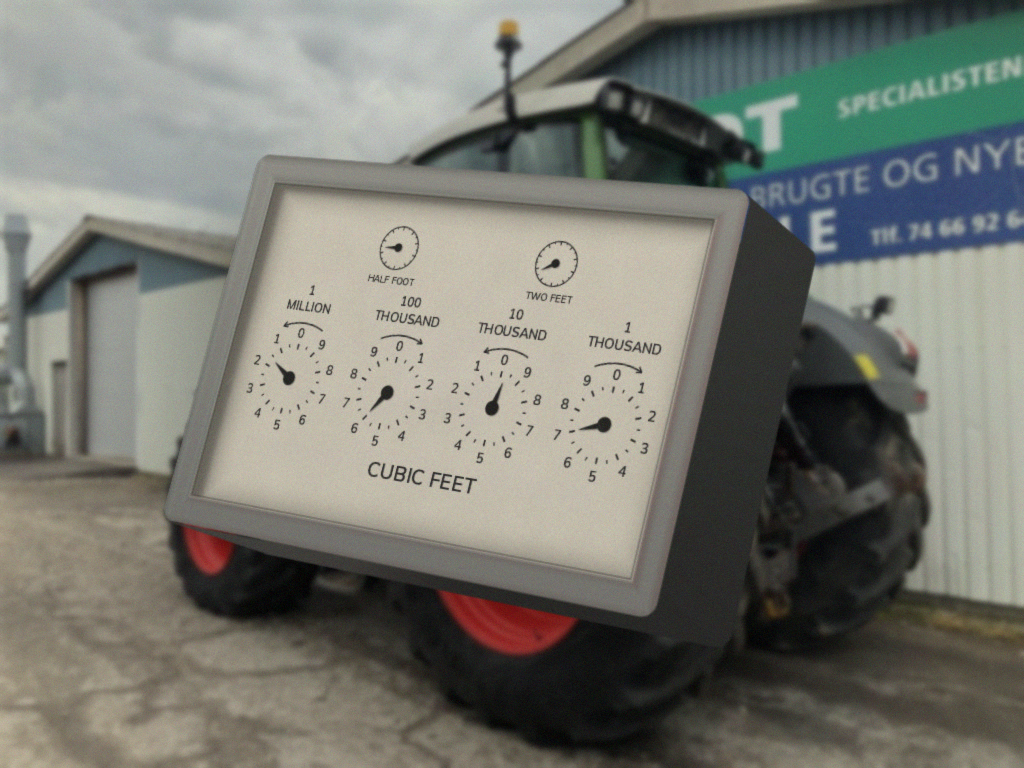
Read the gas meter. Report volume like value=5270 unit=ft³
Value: value=159700 unit=ft³
